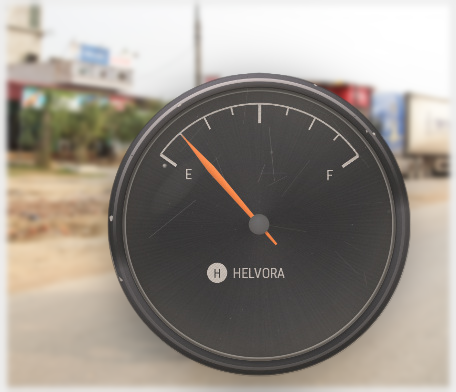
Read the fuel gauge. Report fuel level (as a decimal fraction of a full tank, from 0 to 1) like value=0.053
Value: value=0.125
